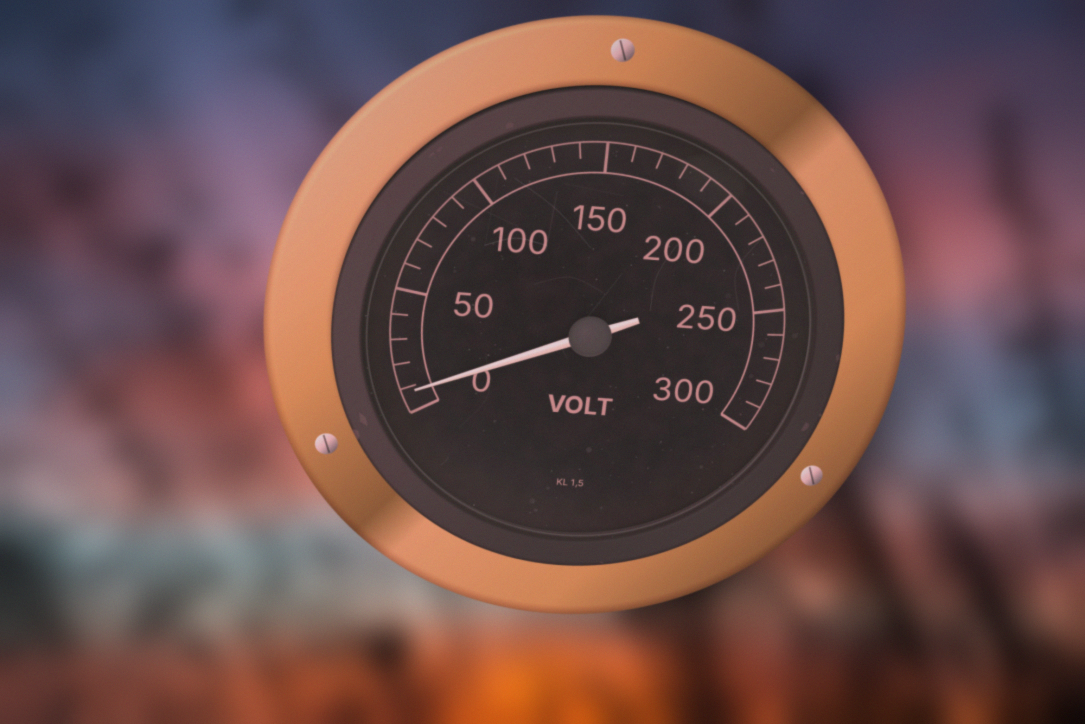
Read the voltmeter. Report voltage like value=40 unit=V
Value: value=10 unit=V
